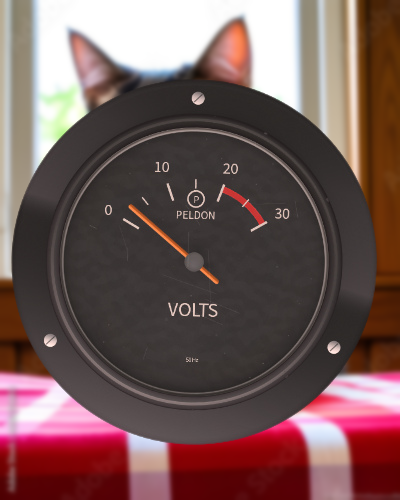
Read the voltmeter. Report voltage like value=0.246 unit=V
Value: value=2.5 unit=V
